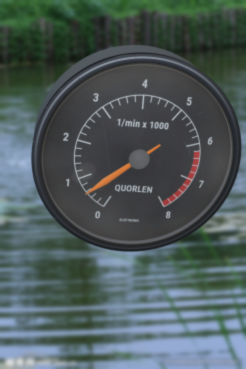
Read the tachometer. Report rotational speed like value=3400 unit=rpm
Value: value=600 unit=rpm
